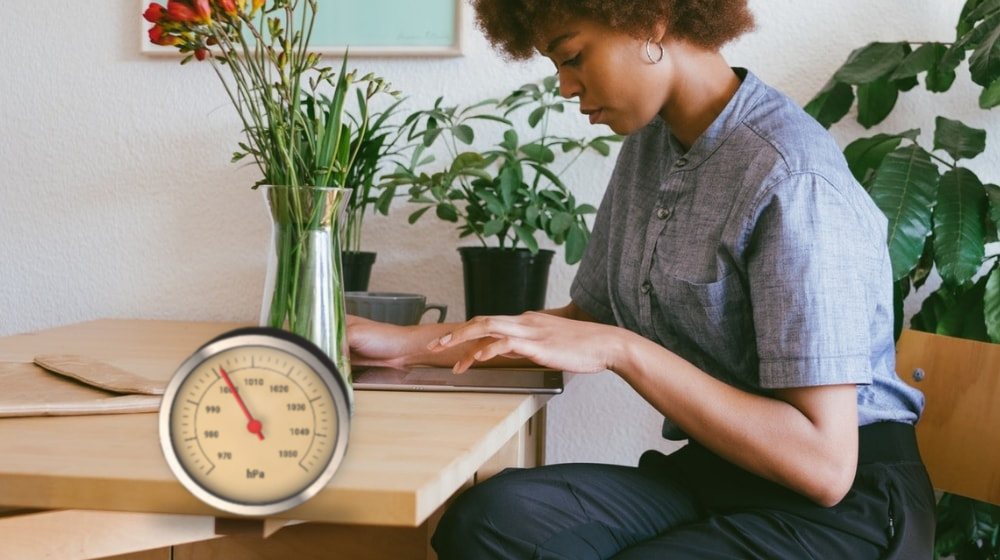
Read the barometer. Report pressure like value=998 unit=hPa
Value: value=1002 unit=hPa
